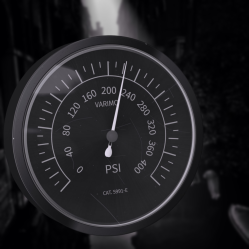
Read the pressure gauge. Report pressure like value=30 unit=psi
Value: value=220 unit=psi
